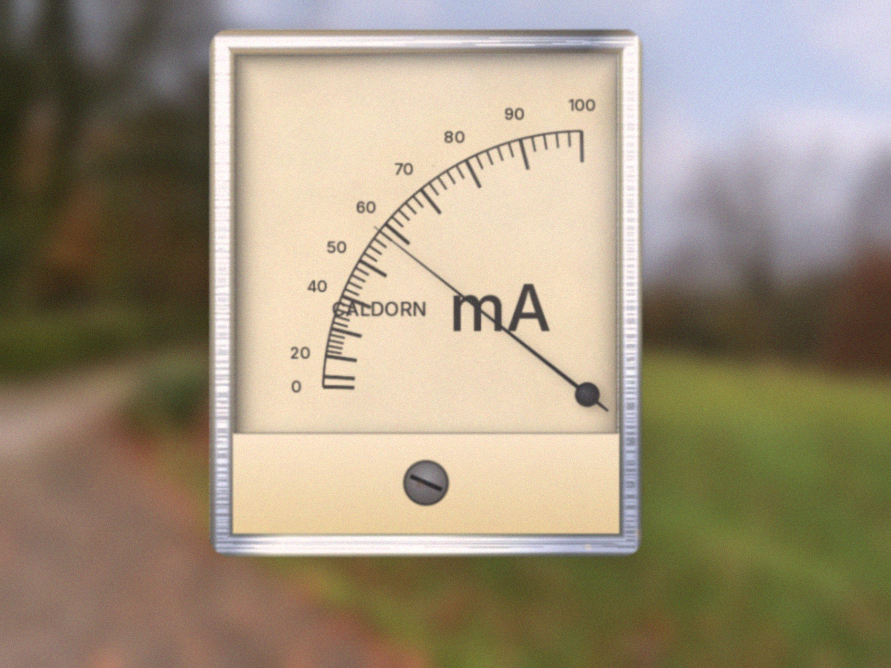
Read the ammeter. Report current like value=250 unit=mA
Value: value=58 unit=mA
